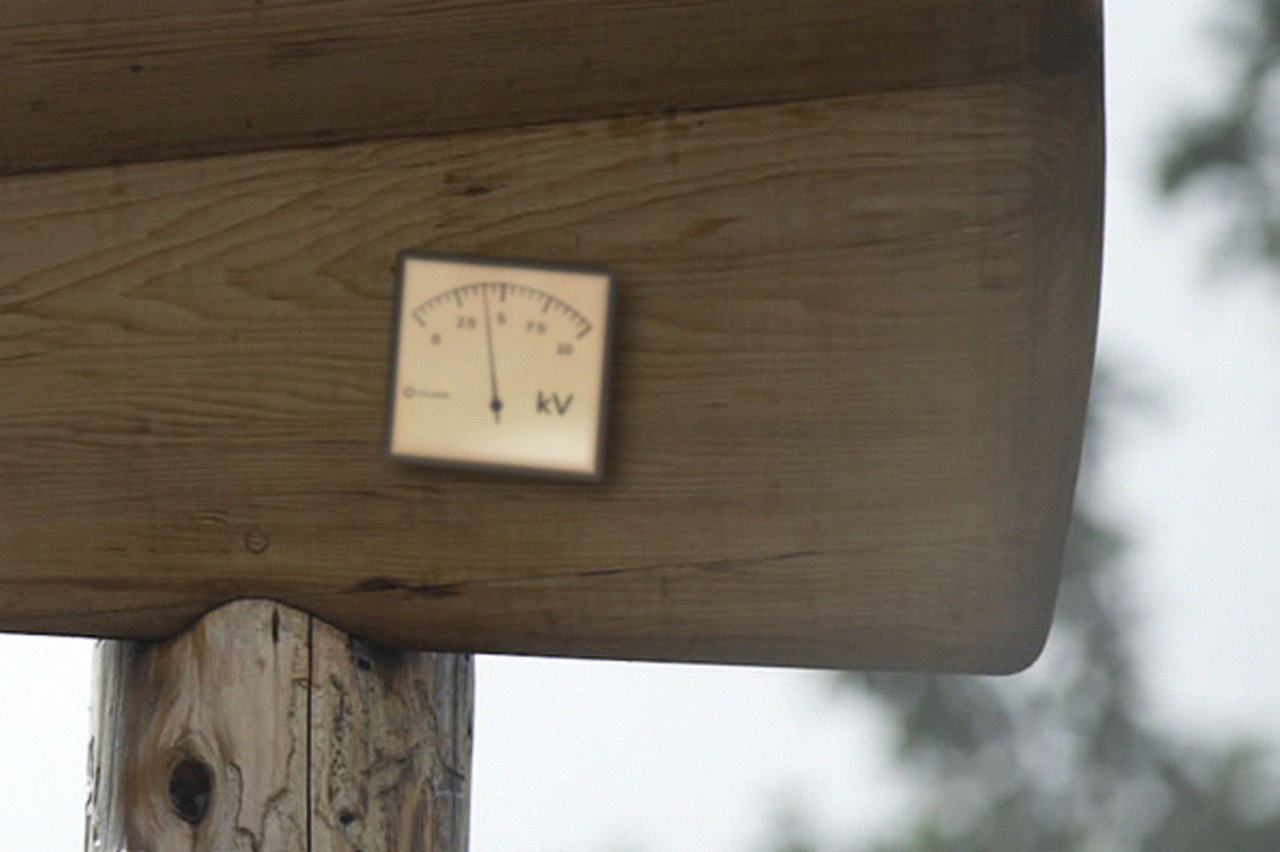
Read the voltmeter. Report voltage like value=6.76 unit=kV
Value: value=4 unit=kV
